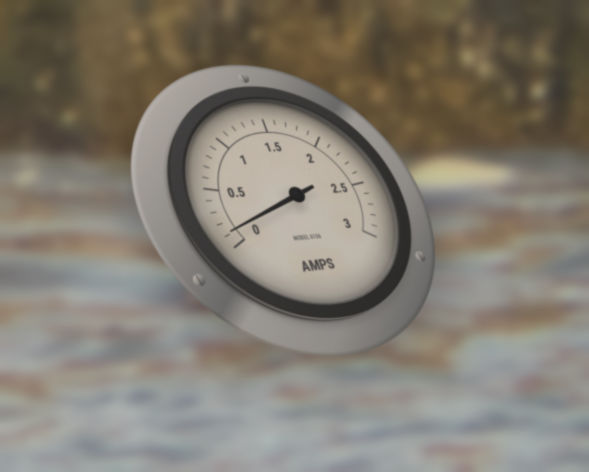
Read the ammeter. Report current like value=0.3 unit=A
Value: value=0.1 unit=A
